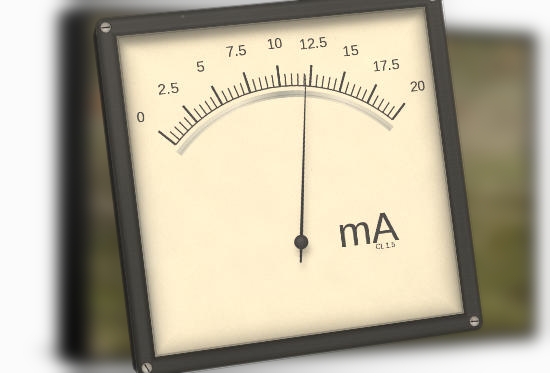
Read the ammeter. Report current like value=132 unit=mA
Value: value=12 unit=mA
